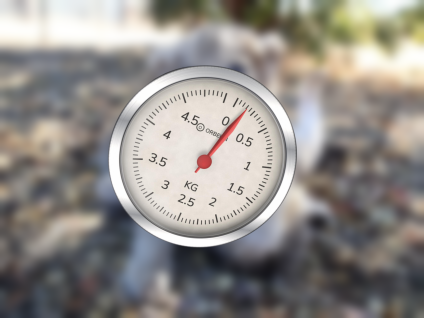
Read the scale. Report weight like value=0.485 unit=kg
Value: value=0.15 unit=kg
